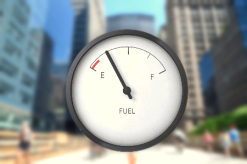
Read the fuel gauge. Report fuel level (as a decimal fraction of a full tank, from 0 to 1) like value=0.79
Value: value=0.25
